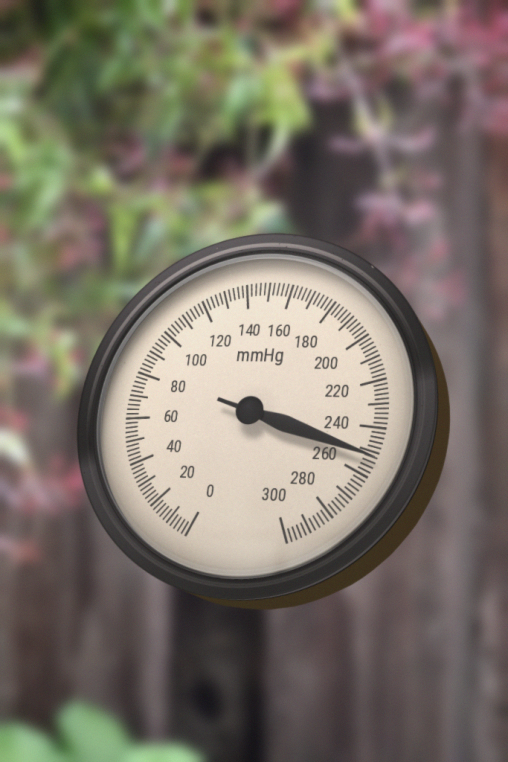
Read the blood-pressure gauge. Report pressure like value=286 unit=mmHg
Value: value=252 unit=mmHg
